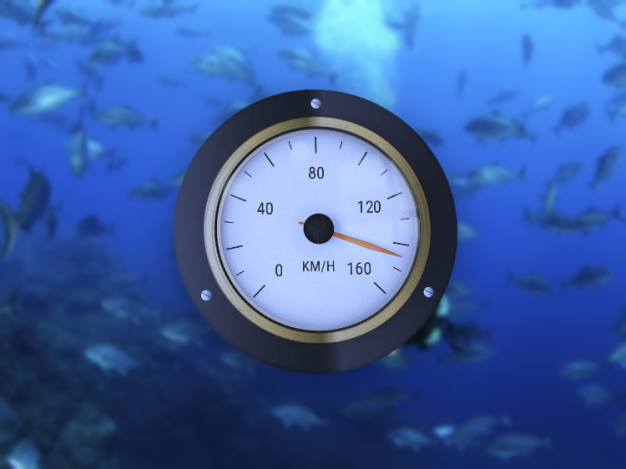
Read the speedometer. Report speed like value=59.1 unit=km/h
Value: value=145 unit=km/h
